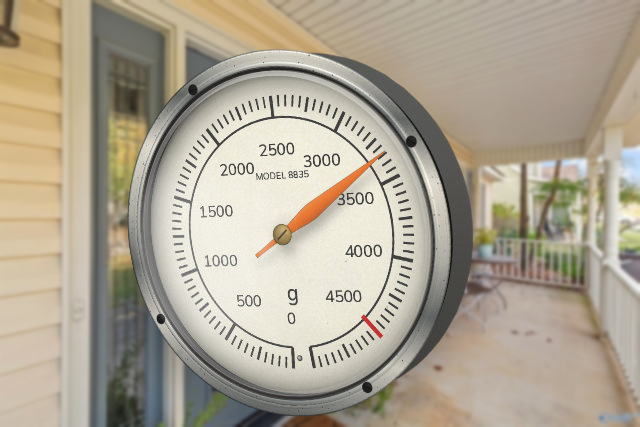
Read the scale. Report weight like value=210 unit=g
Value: value=3350 unit=g
